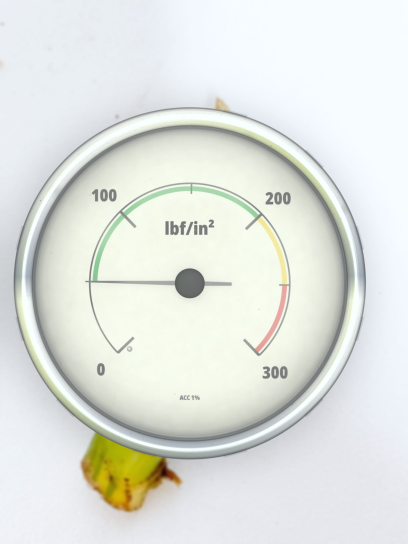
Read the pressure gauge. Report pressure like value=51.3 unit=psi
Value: value=50 unit=psi
